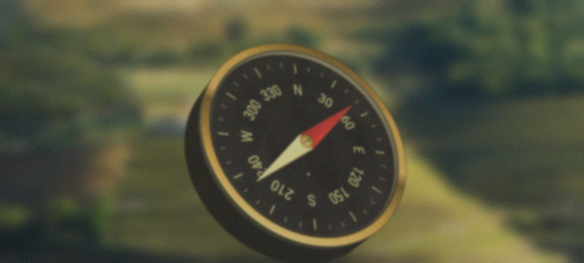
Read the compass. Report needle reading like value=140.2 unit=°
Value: value=50 unit=°
